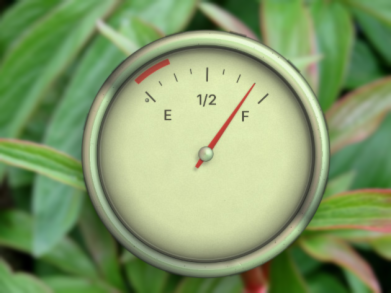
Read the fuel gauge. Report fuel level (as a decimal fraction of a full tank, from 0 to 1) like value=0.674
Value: value=0.875
